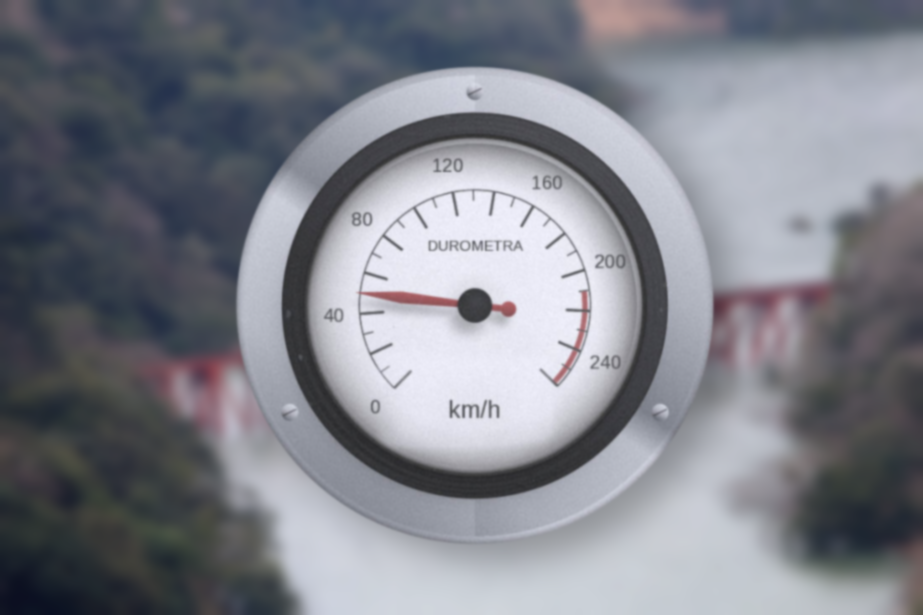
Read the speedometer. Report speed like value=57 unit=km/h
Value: value=50 unit=km/h
